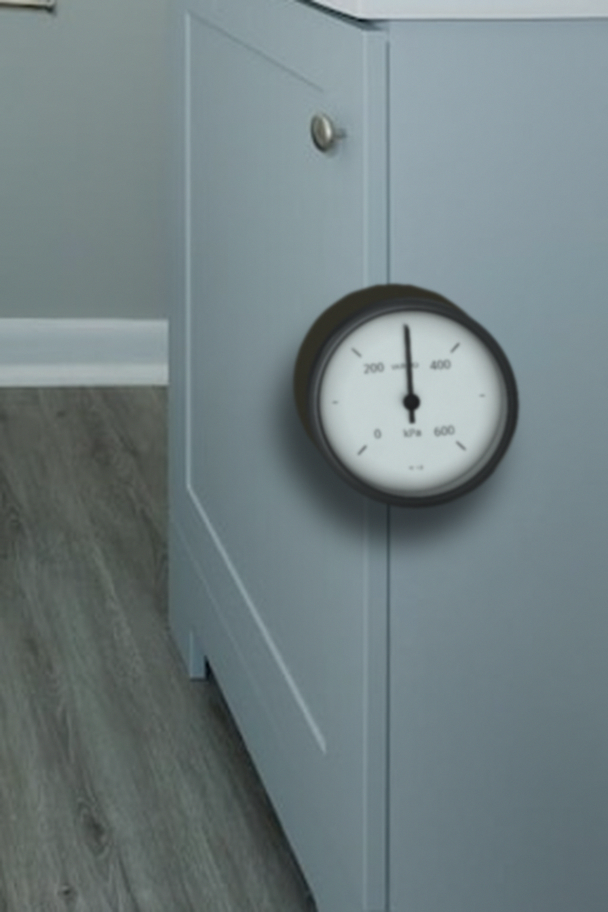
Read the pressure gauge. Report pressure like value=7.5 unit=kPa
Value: value=300 unit=kPa
